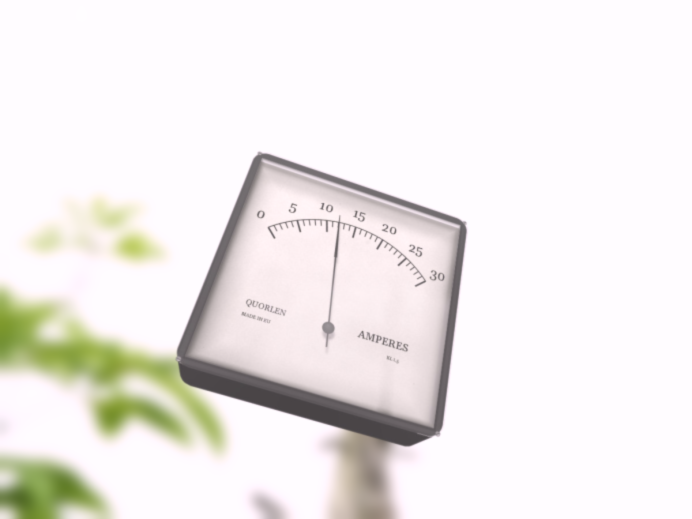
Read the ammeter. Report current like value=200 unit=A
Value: value=12 unit=A
